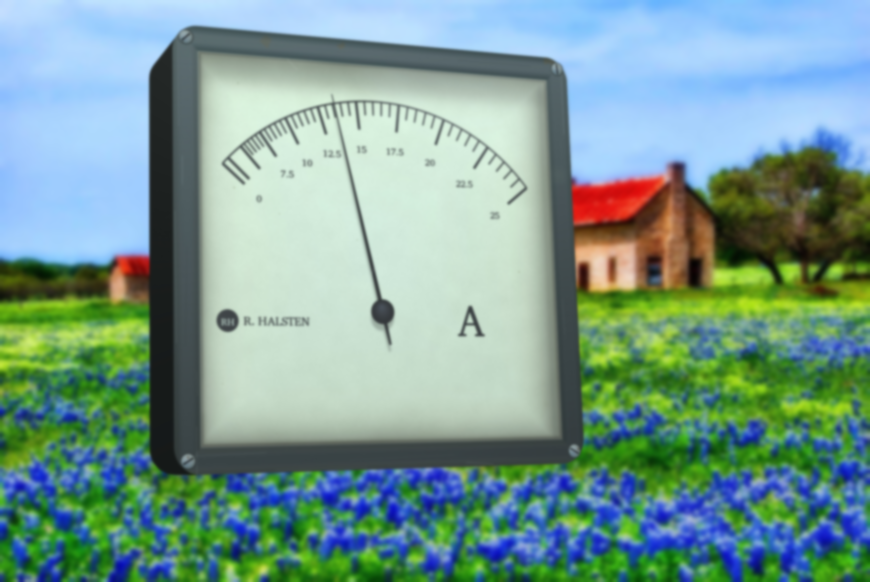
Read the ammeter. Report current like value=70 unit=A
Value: value=13.5 unit=A
